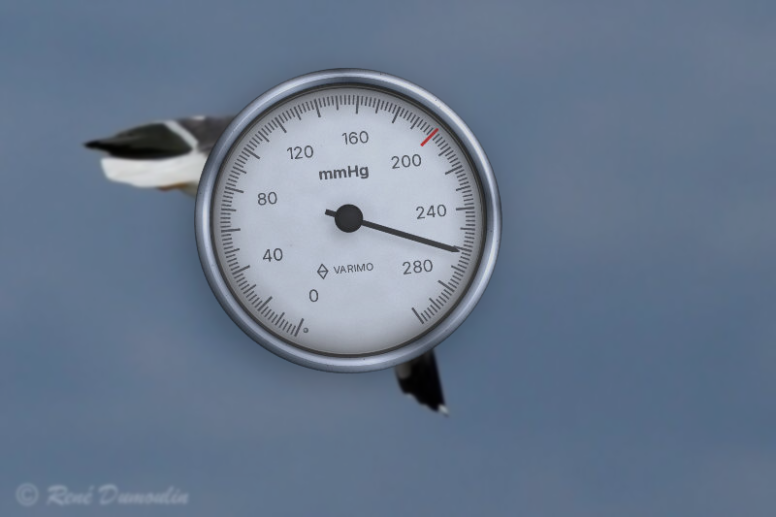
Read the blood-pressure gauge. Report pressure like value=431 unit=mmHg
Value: value=262 unit=mmHg
